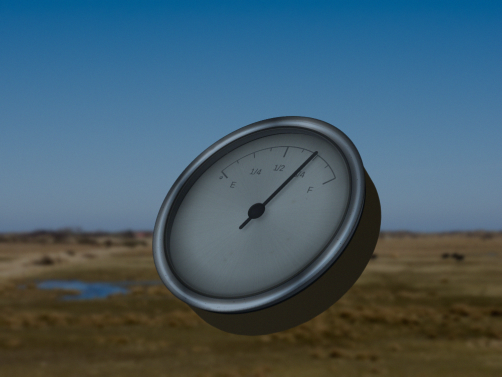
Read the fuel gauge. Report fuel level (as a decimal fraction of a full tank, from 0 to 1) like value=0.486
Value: value=0.75
